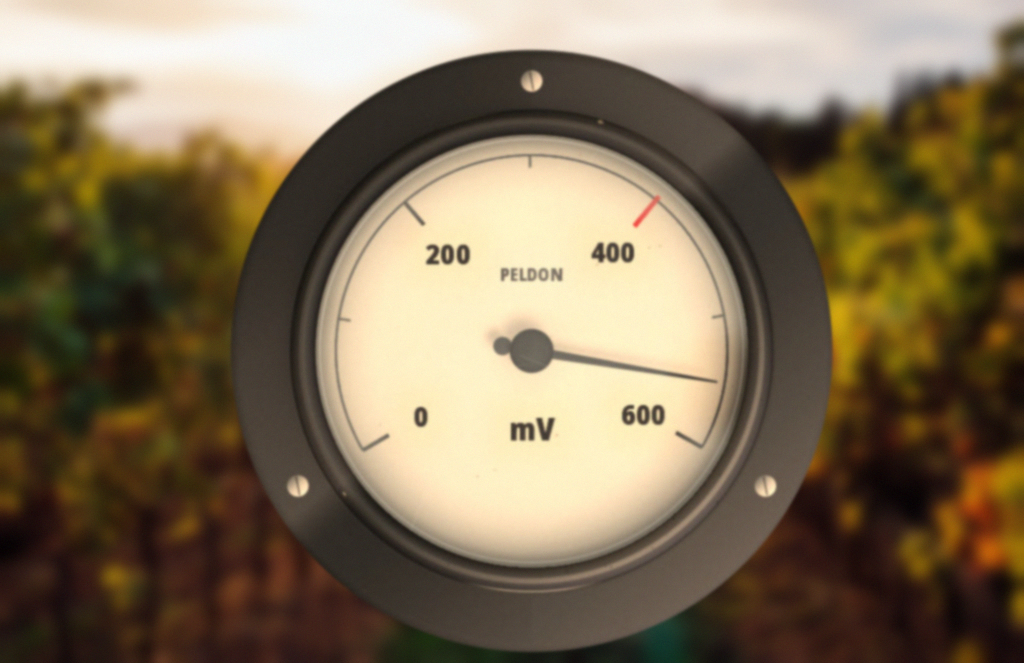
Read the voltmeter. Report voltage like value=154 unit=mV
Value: value=550 unit=mV
